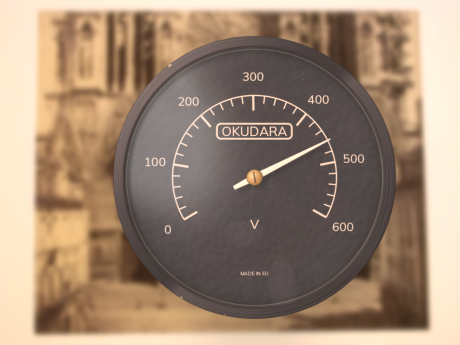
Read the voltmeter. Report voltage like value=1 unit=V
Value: value=460 unit=V
